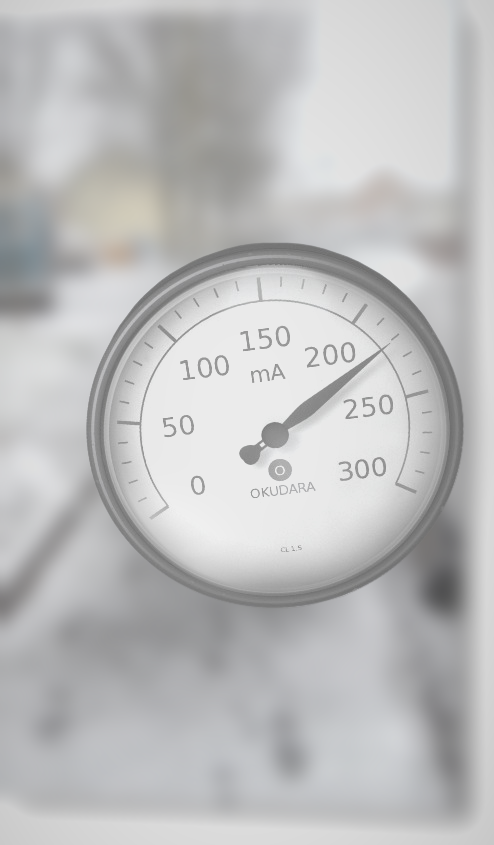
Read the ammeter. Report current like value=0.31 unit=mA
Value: value=220 unit=mA
